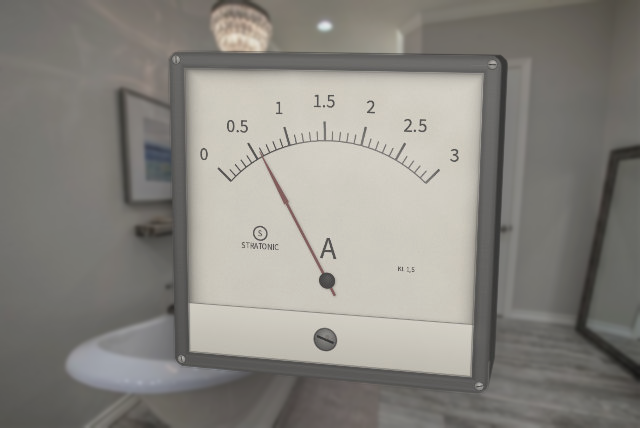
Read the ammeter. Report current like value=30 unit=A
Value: value=0.6 unit=A
